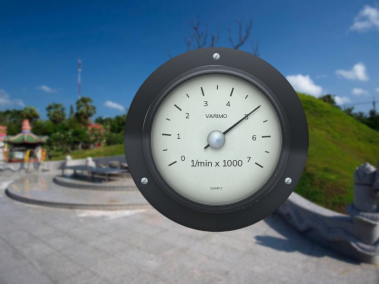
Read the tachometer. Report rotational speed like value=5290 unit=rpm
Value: value=5000 unit=rpm
